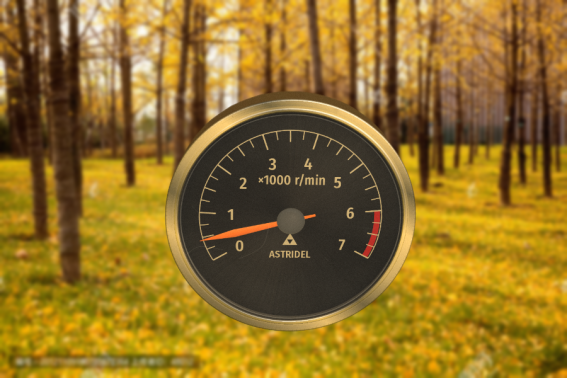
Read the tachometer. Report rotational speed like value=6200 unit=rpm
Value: value=500 unit=rpm
